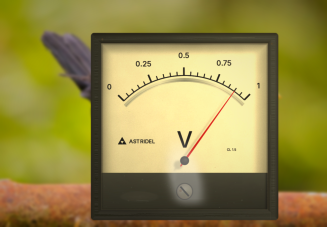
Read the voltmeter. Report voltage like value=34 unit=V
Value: value=0.9 unit=V
